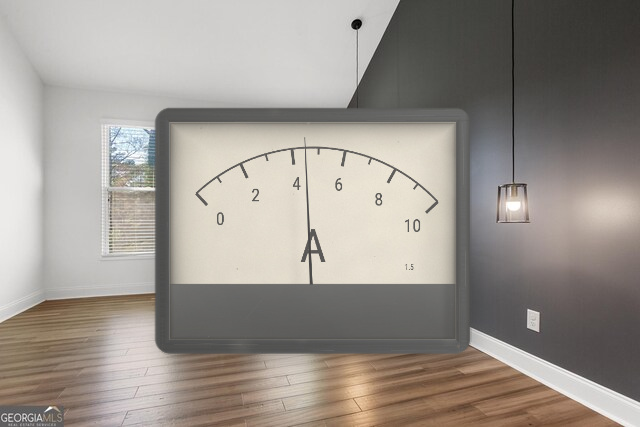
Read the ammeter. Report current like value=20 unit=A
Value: value=4.5 unit=A
